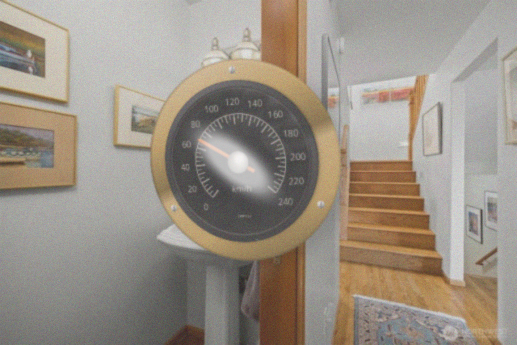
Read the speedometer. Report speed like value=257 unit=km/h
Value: value=70 unit=km/h
